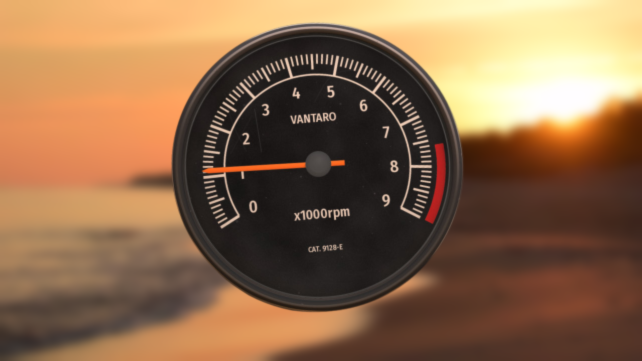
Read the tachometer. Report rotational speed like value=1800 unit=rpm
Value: value=1100 unit=rpm
